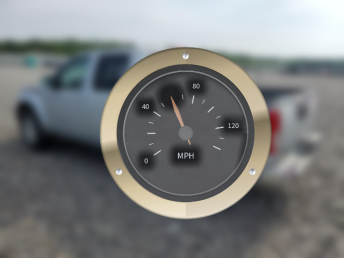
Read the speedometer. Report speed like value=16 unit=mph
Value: value=60 unit=mph
